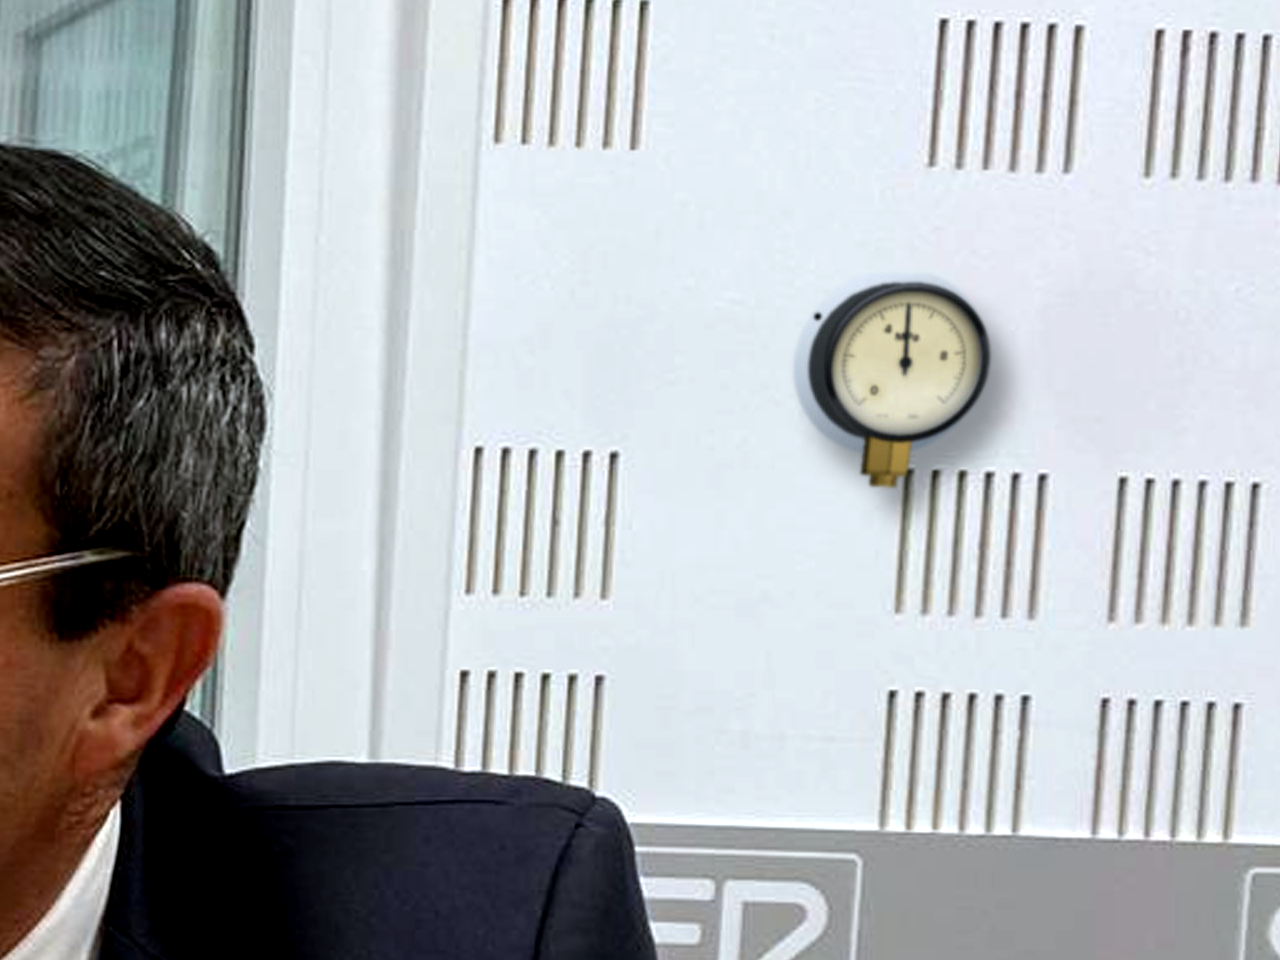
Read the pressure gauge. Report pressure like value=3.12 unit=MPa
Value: value=5 unit=MPa
